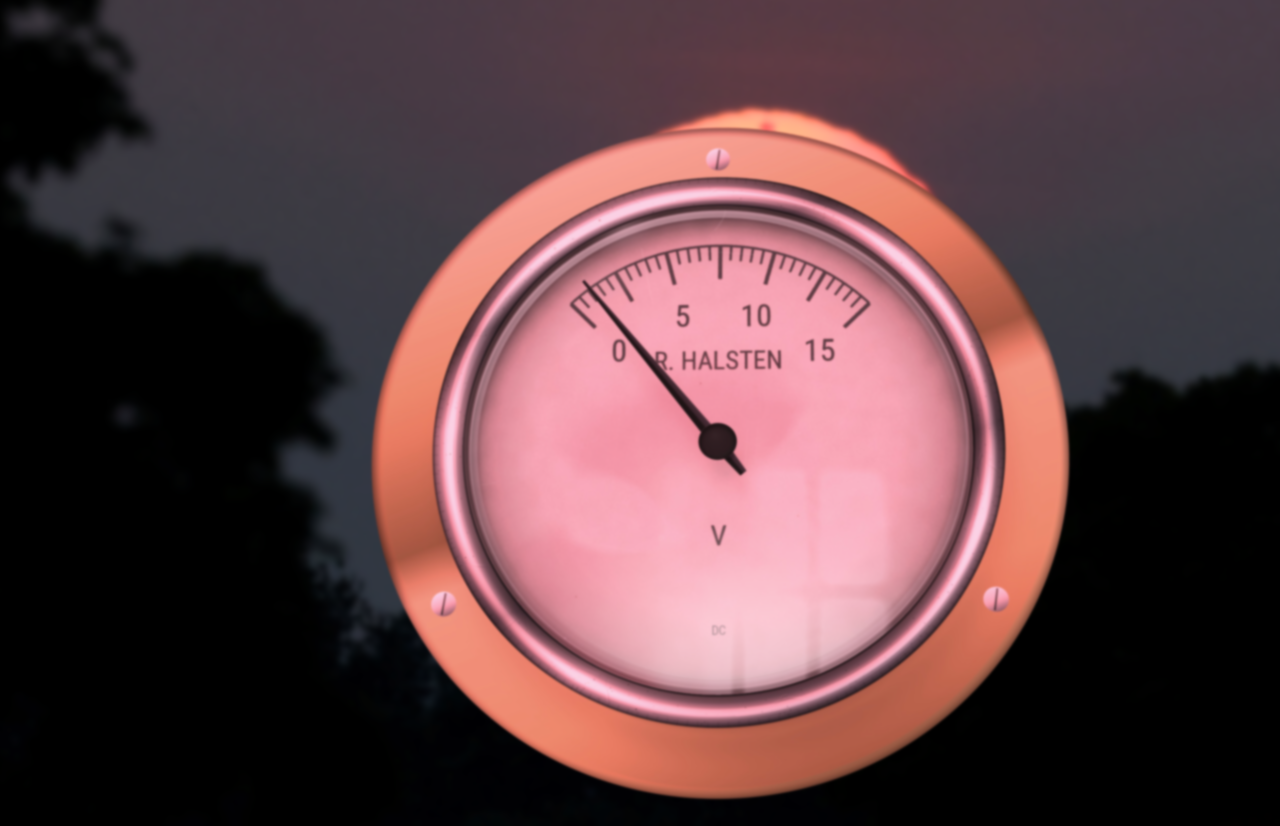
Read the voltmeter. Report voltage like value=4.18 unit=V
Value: value=1 unit=V
